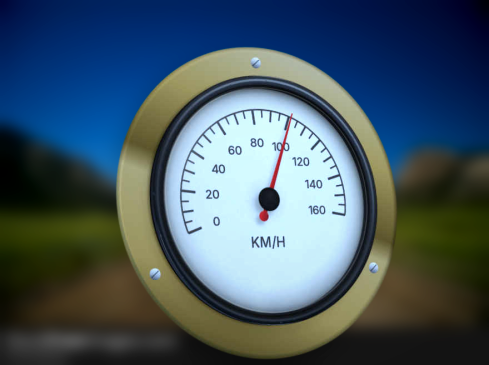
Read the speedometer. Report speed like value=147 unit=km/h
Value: value=100 unit=km/h
